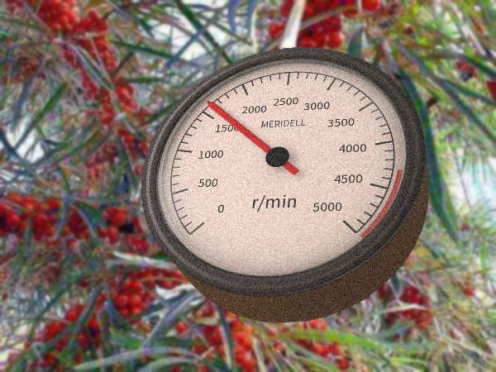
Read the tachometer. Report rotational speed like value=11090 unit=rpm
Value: value=1600 unit=rpm
